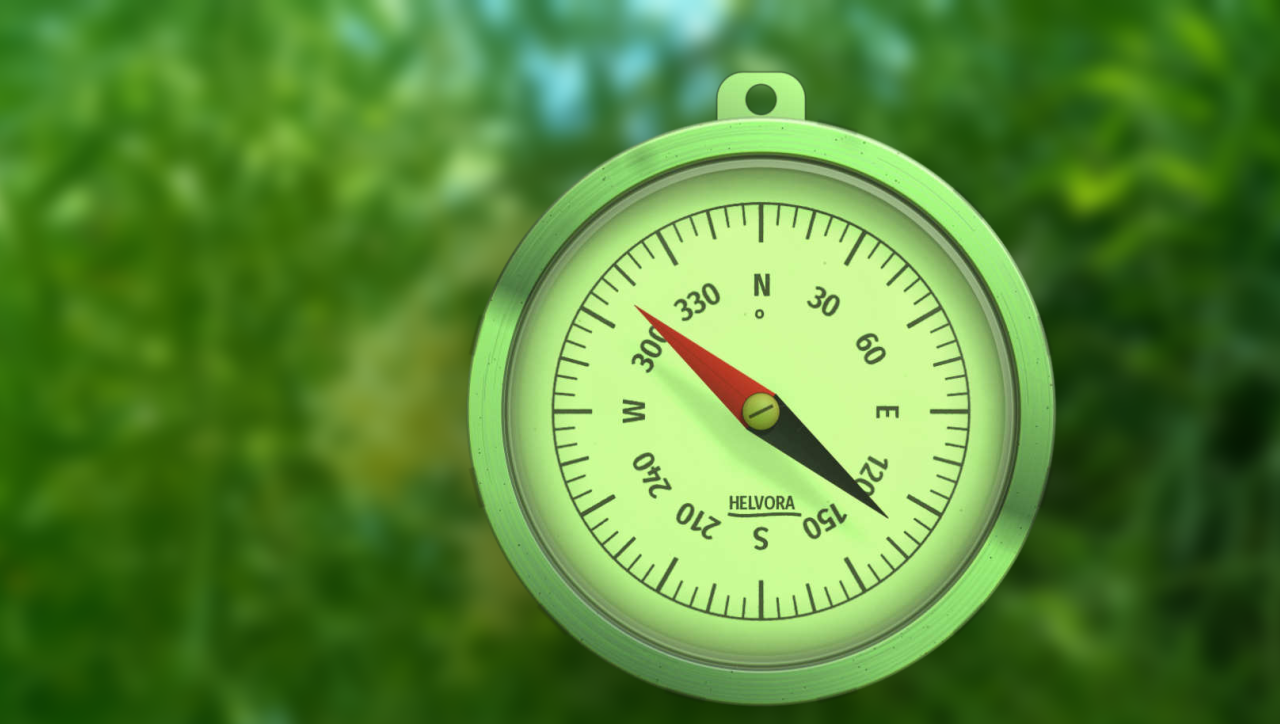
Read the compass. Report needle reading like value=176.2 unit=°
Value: value=310 unit=°
